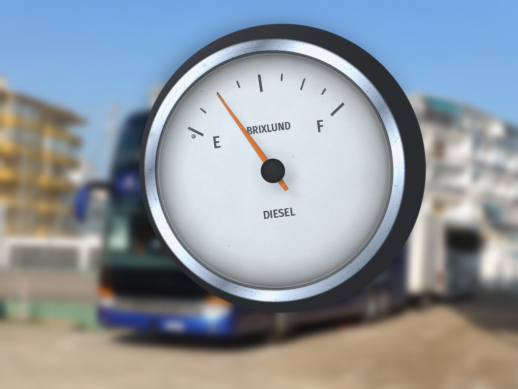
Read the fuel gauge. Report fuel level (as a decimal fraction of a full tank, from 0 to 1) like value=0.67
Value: value=0.25
